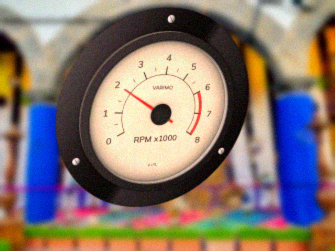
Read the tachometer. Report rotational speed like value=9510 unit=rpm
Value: value=2000 unit=rpm
